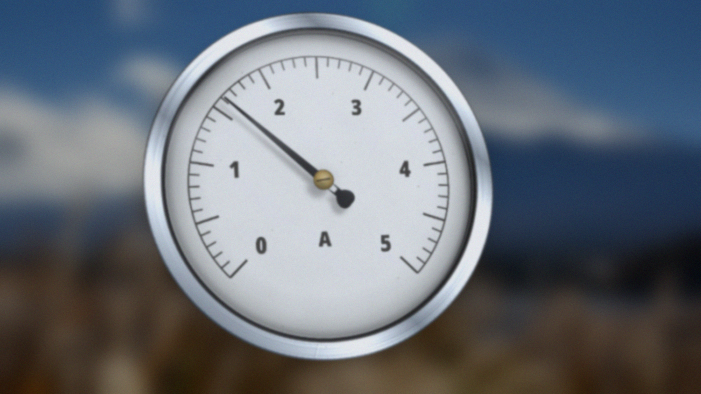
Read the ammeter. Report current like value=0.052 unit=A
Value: value=1.6 unit=A
